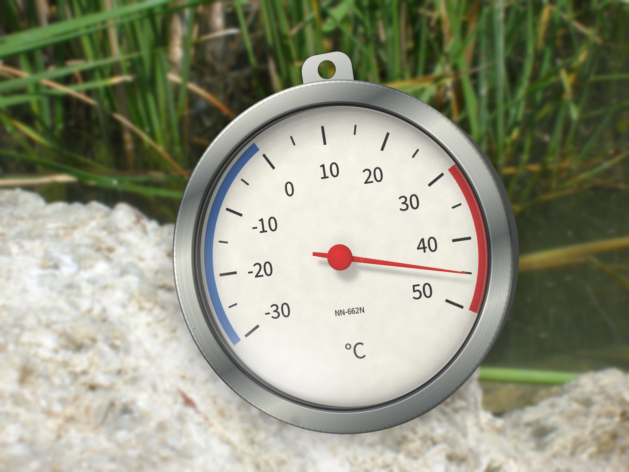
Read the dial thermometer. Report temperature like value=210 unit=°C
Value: value=45 unit=°C
